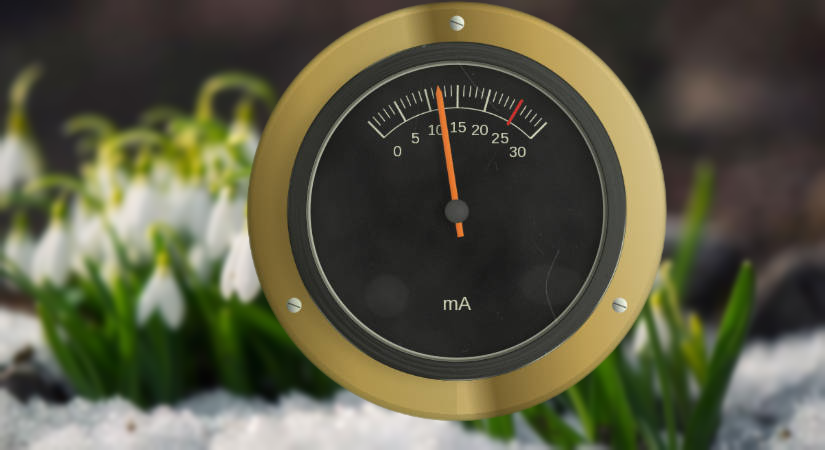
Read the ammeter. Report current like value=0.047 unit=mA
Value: value=12 unit=mA
